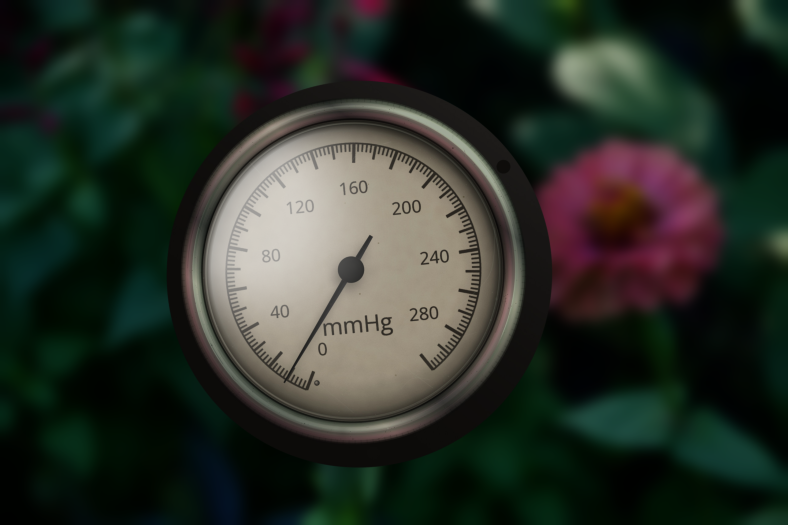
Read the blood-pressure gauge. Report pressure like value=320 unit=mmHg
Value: value=10 unit=mmHg
